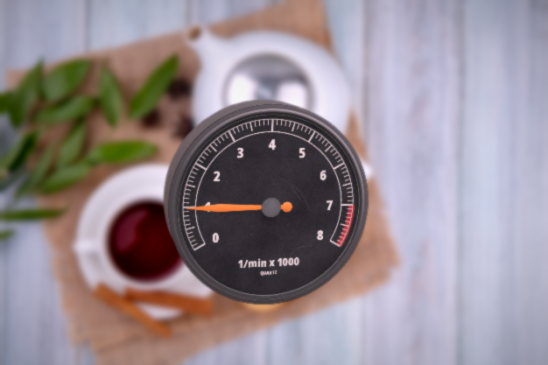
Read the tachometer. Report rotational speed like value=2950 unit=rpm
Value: value=1000 unit=rpm
